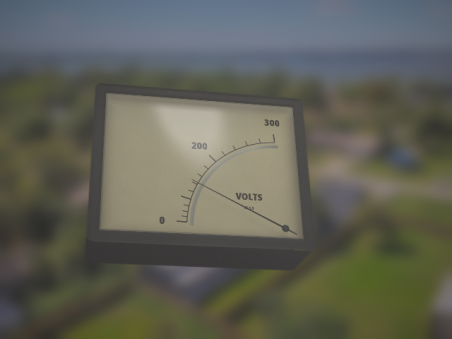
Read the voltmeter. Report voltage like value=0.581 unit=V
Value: value=140 unit=V
